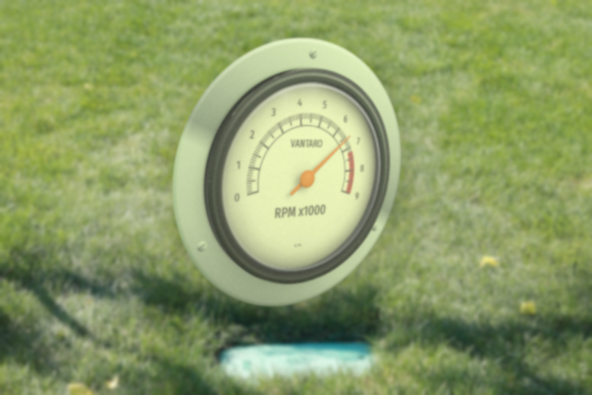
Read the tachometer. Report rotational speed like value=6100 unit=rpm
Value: value=6500 unit=rpm
